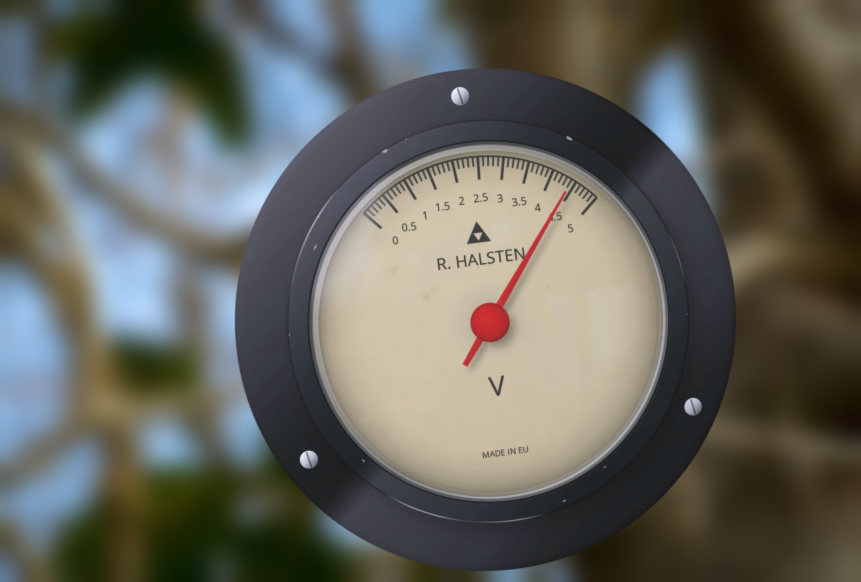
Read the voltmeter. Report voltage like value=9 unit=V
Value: value=4.4 unit=V
